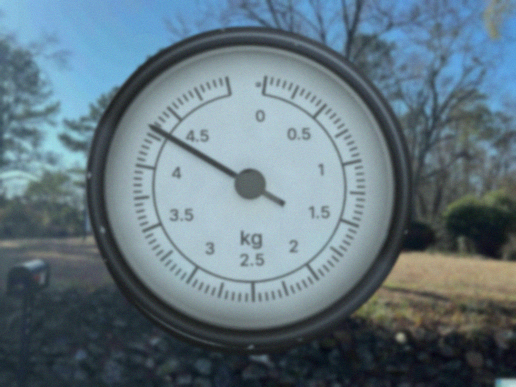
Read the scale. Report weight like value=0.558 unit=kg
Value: value=4.3 unit=kg
